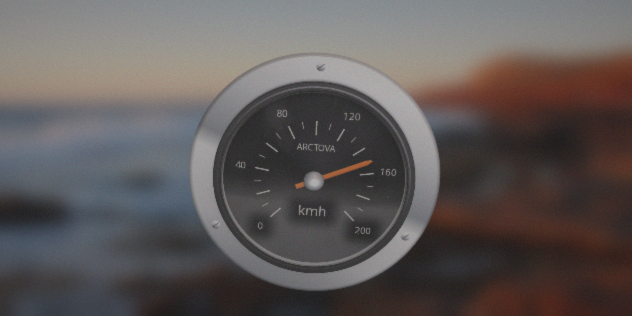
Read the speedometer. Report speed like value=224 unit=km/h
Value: value=150 unit=km/h
